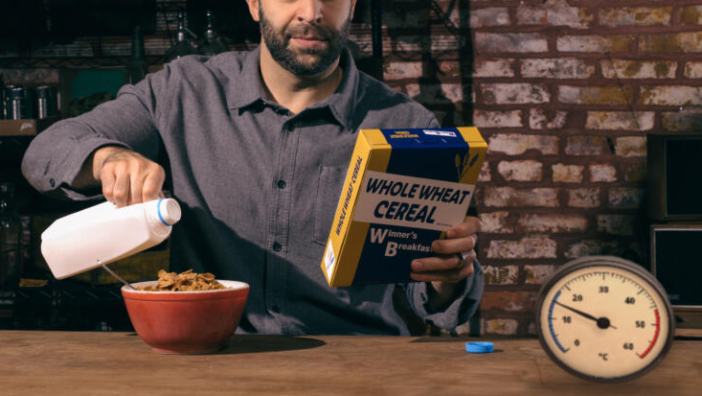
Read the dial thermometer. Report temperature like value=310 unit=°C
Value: value=15 unit=°C
